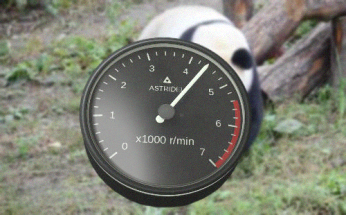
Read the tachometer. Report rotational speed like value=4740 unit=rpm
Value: value=4400 unit=rpm
